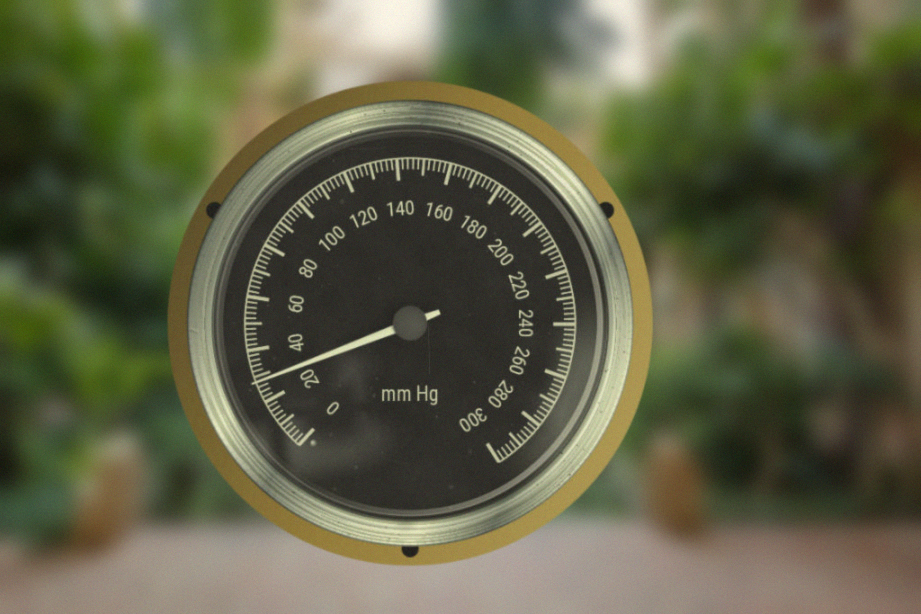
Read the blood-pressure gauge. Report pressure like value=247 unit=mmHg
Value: value=28 unit=mmHg
